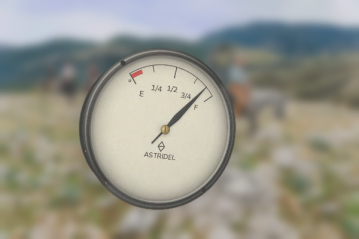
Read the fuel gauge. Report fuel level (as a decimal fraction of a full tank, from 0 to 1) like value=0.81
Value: value=0.875
